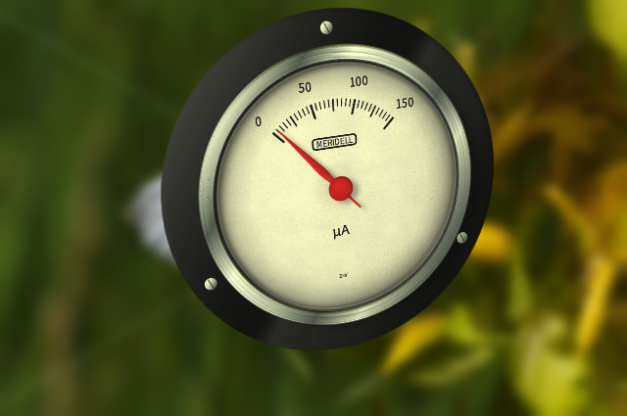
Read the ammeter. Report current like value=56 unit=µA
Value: value=5 unit=µA
